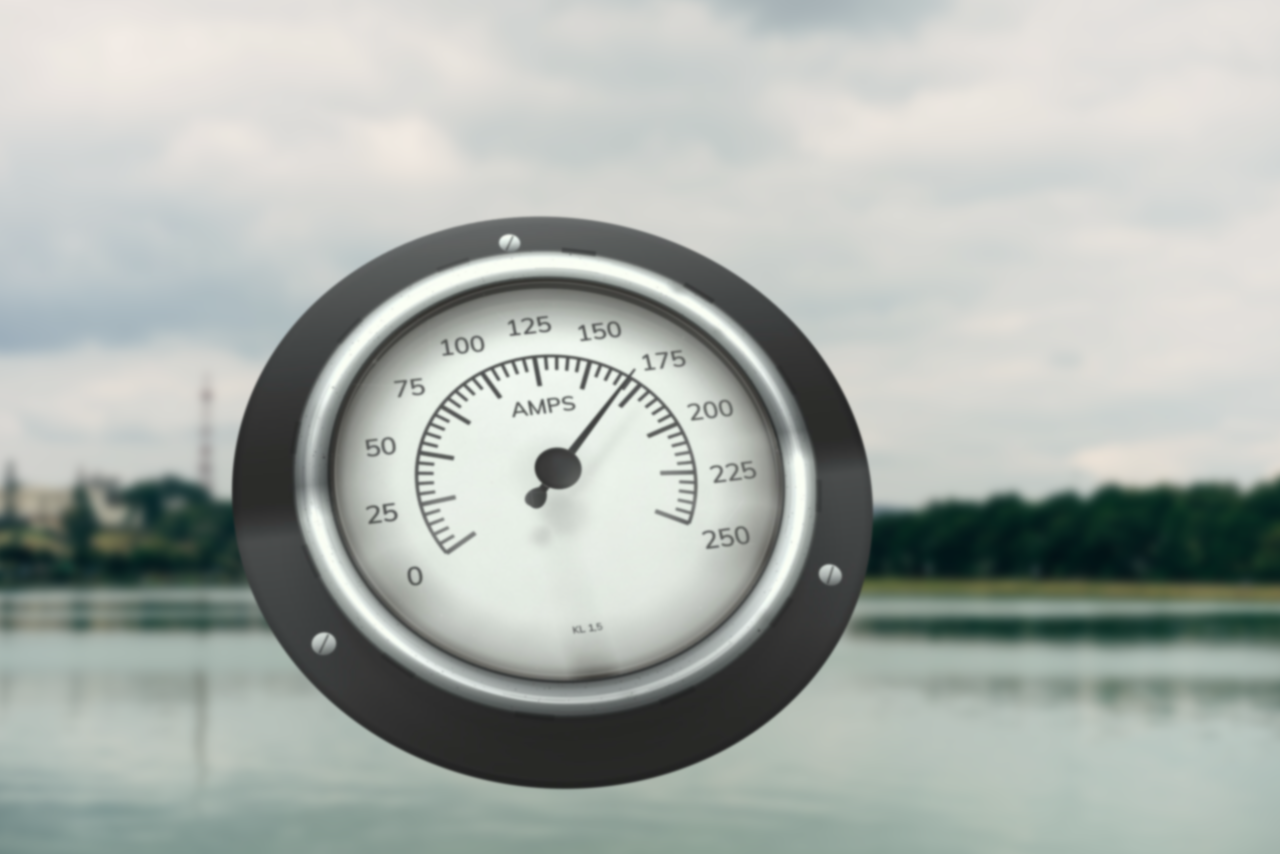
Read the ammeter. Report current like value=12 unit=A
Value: value=170 unit=A
